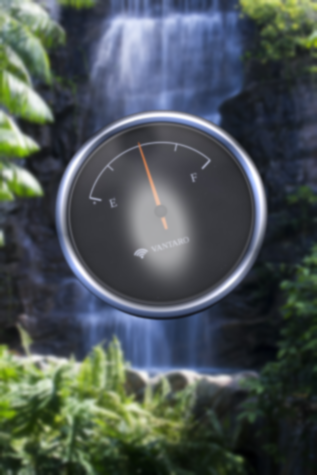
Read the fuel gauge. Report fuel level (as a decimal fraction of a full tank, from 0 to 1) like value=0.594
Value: value=0.5
